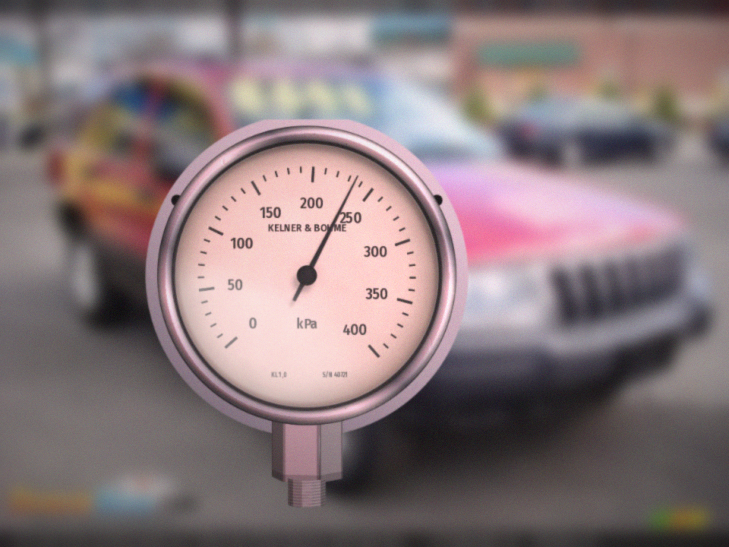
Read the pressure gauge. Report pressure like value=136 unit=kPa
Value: value=235 unit=kPa
